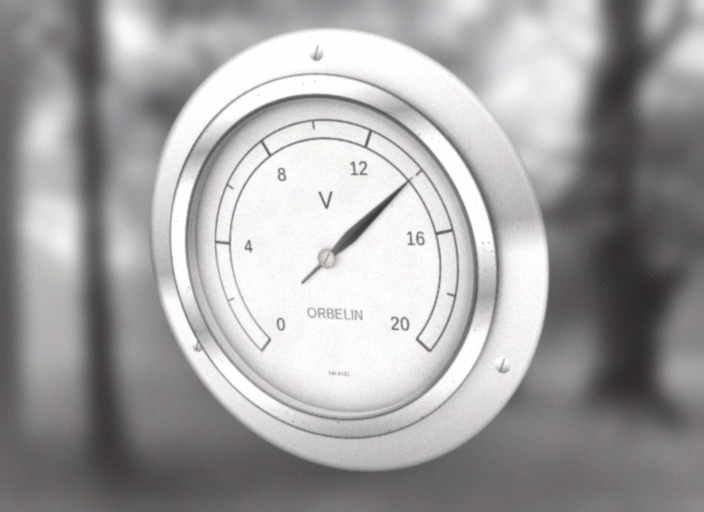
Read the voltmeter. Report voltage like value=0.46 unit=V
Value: value=14 unit=V
